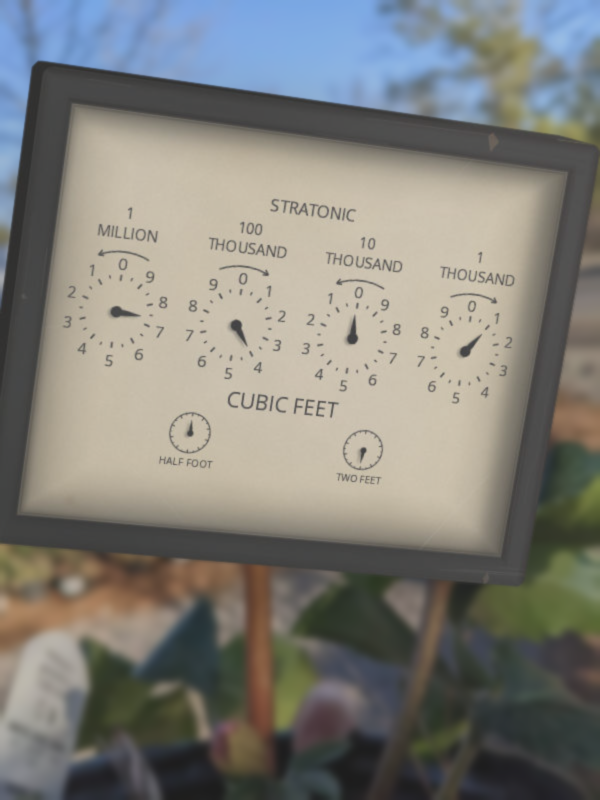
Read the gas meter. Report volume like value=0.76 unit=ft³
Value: value=740100 unit=ft³
